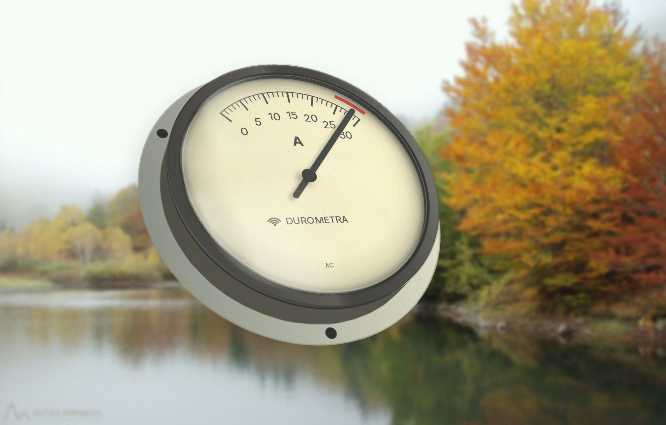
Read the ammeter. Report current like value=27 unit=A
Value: value=28 unit=A
